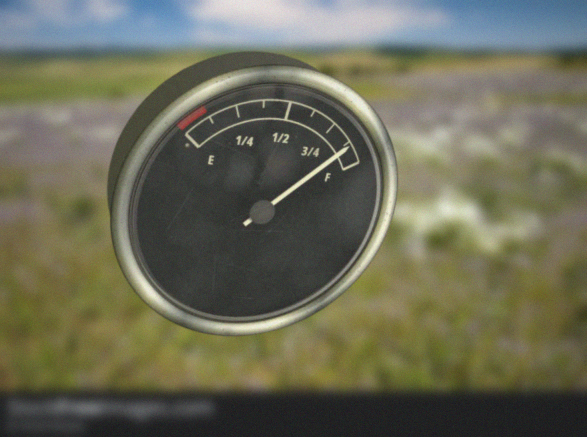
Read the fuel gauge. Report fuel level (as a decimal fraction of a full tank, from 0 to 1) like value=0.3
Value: value=0.875
